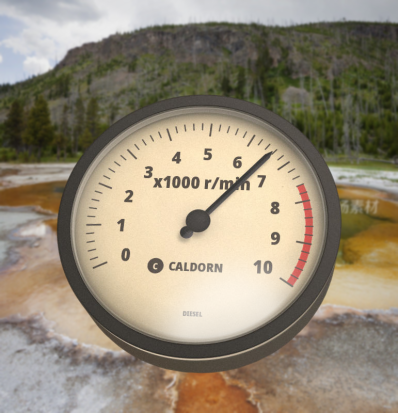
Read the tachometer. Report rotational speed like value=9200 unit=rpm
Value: value=6600 unit=rpm
